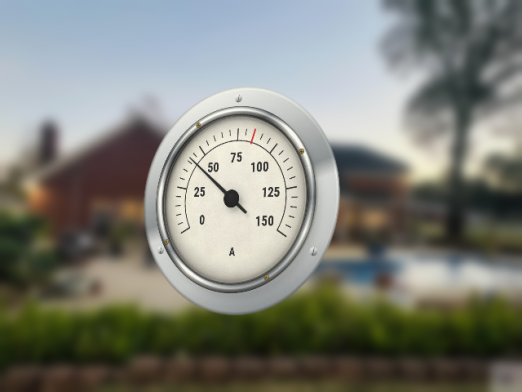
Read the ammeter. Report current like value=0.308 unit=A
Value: value=42.5 unit=A
